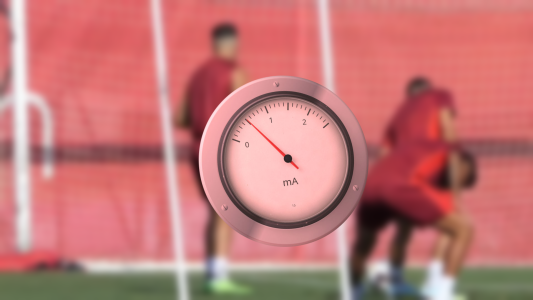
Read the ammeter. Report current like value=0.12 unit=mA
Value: value=0.5 unit=mA
